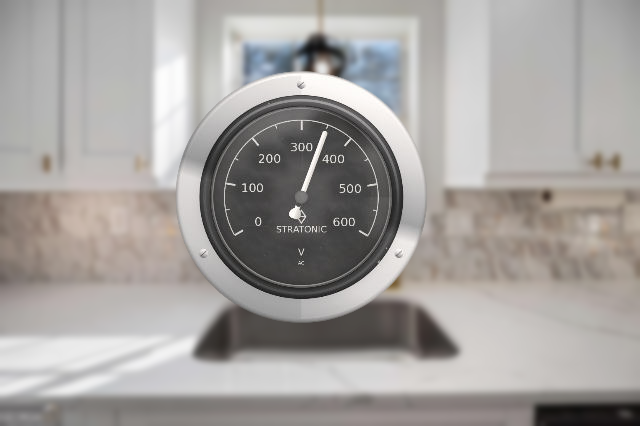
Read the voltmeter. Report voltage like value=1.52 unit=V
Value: value=350 unit=V
